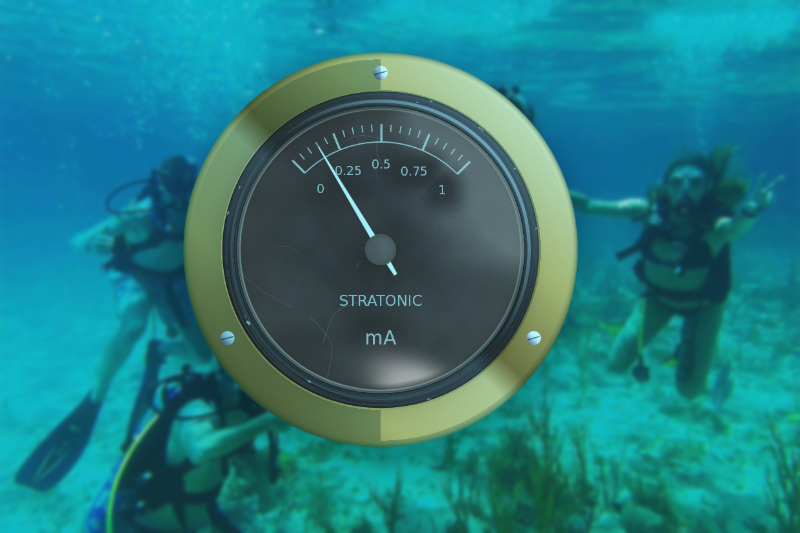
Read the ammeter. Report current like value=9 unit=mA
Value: value=0.15 unit=mA
